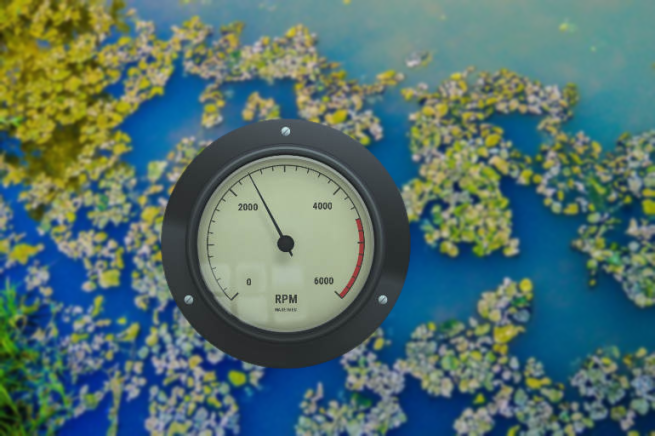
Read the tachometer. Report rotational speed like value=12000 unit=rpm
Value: value=2400 unit=rpm
